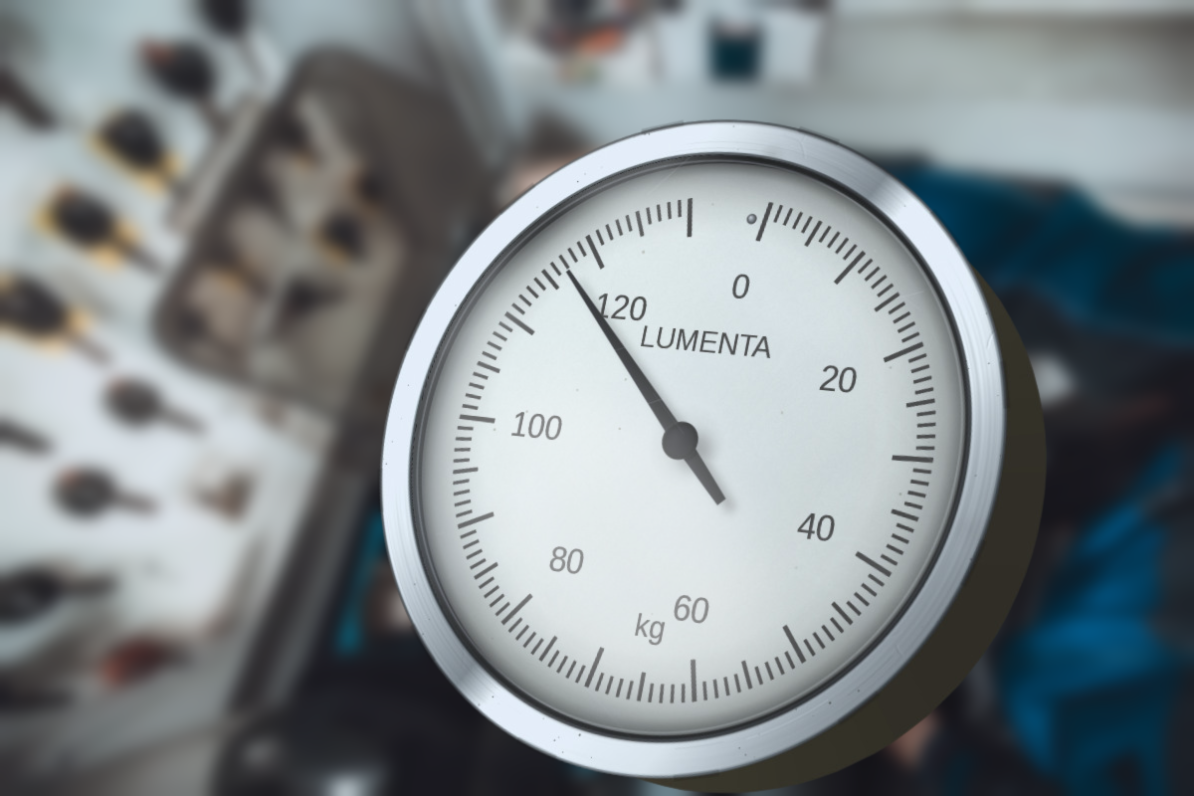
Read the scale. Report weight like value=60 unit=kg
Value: value=117 unit=kg
